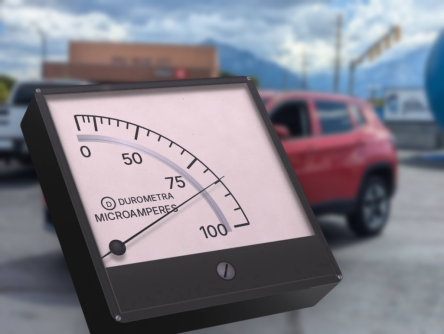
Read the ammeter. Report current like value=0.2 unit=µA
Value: value=85 unit=µA
